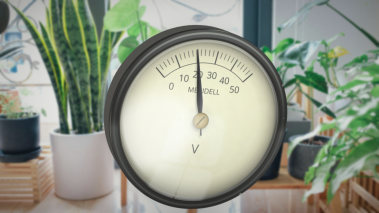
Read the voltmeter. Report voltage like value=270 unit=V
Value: value=20 unit=V
